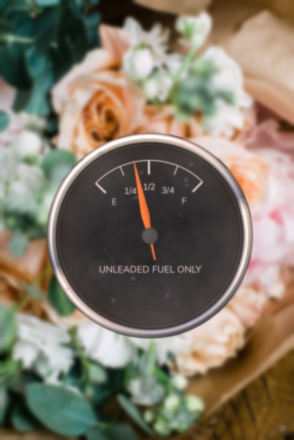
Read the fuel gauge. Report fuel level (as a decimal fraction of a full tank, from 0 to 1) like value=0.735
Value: value=0.375
